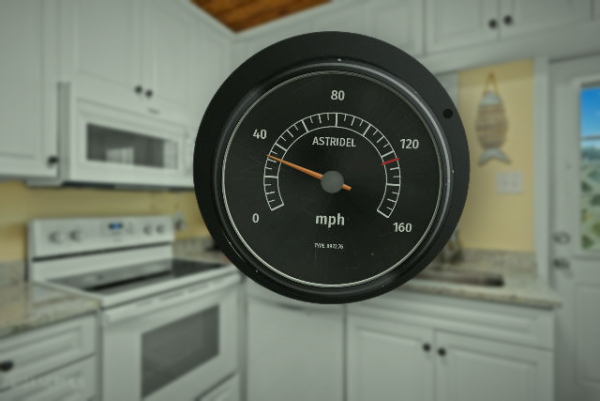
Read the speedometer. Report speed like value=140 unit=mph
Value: value=32.5 unit=mph
